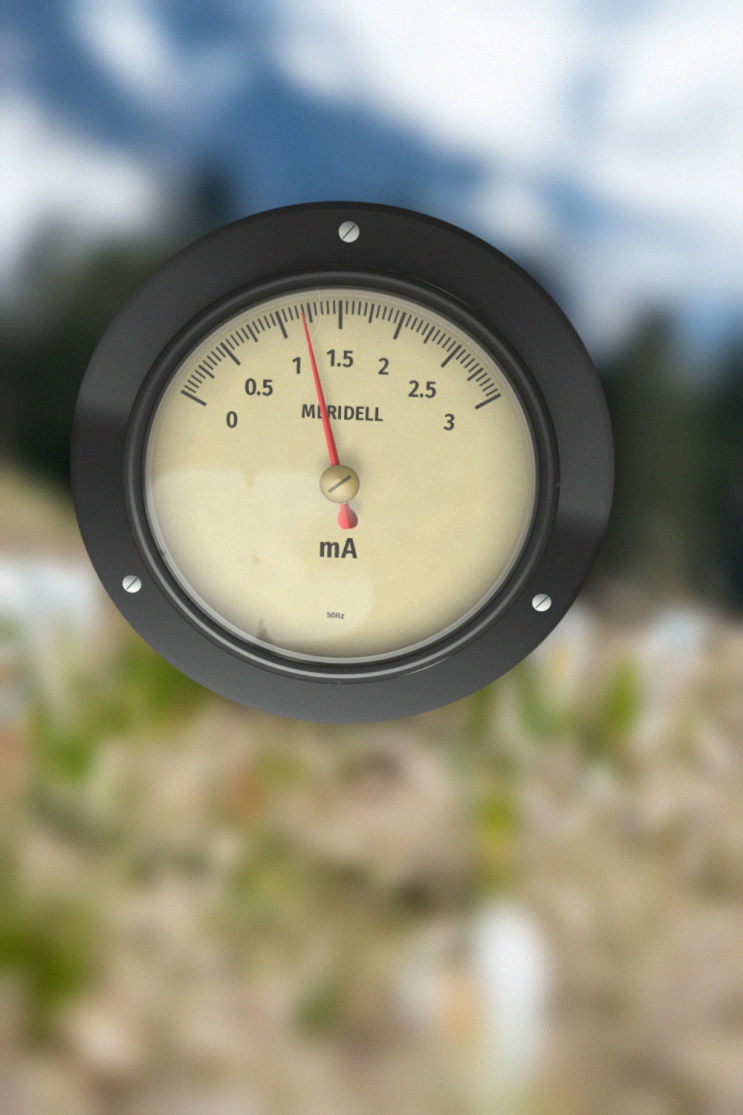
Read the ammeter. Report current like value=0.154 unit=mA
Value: value=1.2 unit=mA
